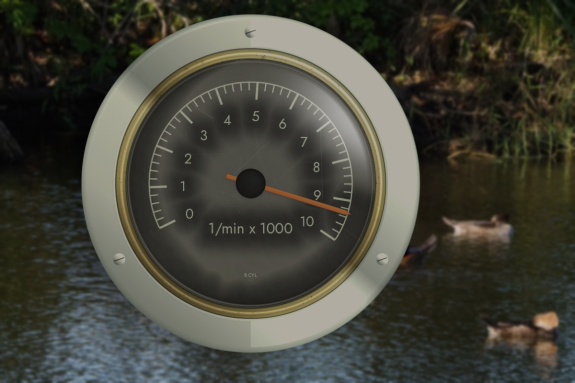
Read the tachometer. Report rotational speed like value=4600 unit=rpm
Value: value=9300 unit=rpm
